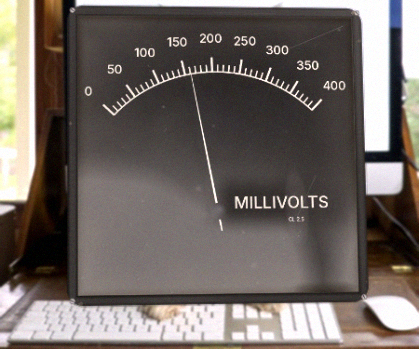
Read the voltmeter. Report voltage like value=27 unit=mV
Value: value=160 unit=mV
